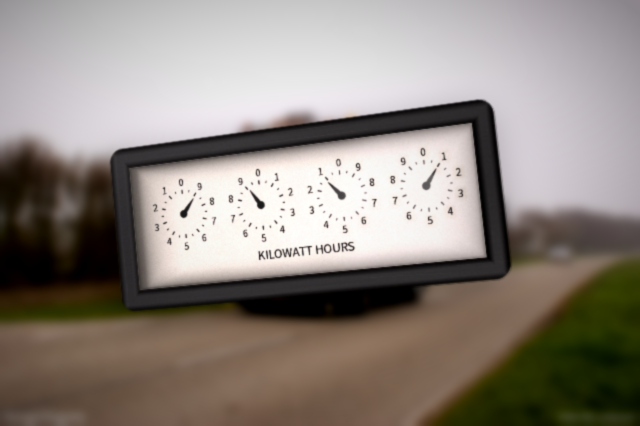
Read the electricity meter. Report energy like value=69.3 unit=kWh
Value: value=8911 unit=kWh
